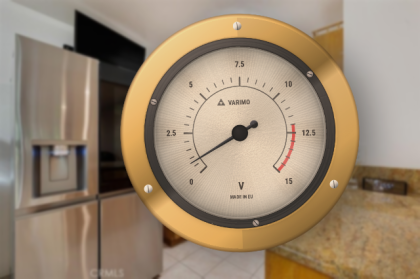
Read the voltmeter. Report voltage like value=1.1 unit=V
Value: value=0.75 unit=V
